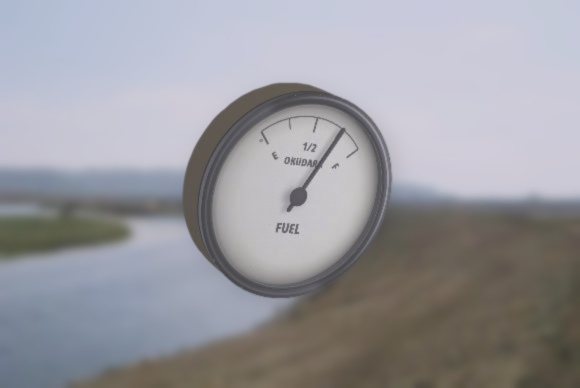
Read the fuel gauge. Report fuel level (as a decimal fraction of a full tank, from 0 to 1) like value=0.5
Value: value=0.75
